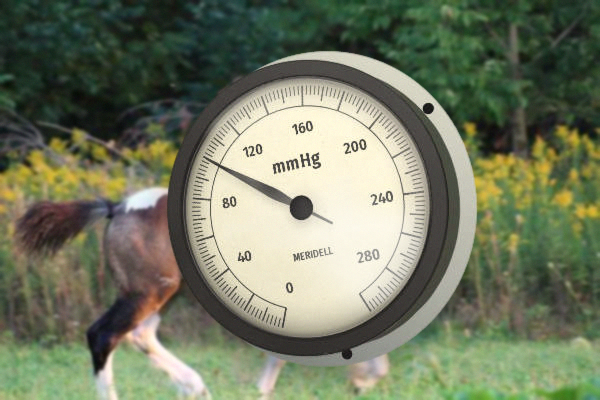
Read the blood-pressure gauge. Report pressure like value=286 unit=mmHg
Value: value=100 unit=mmHg
